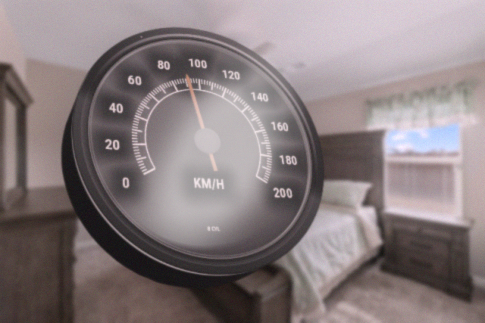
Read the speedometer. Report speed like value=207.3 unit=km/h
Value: value=90 unit=km/h
